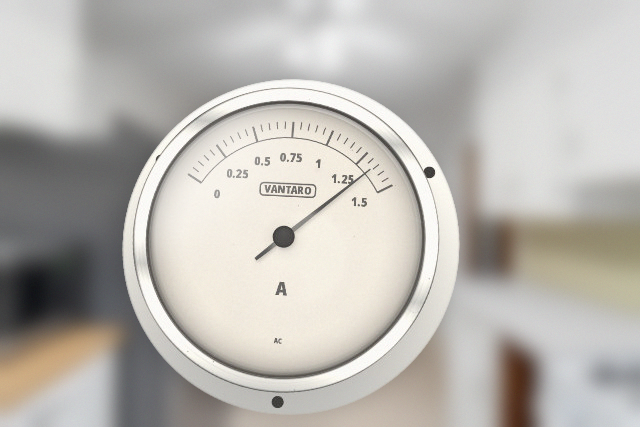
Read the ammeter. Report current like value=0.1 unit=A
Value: value=1.35 unit=A
